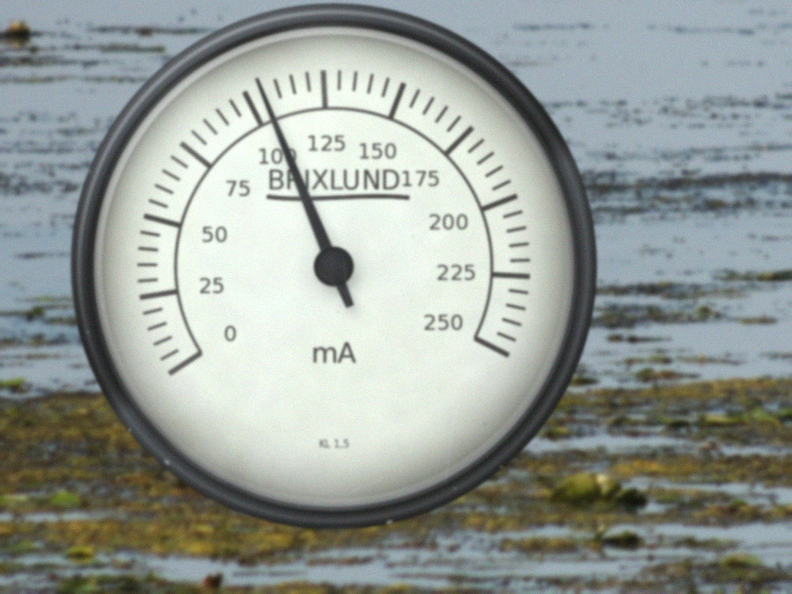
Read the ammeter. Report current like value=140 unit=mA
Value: value=105 unit=mA
